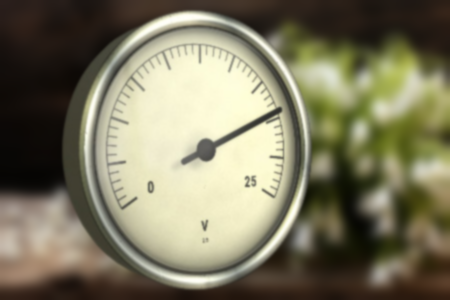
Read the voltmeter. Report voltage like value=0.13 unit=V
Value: value=19.5 unit=V
